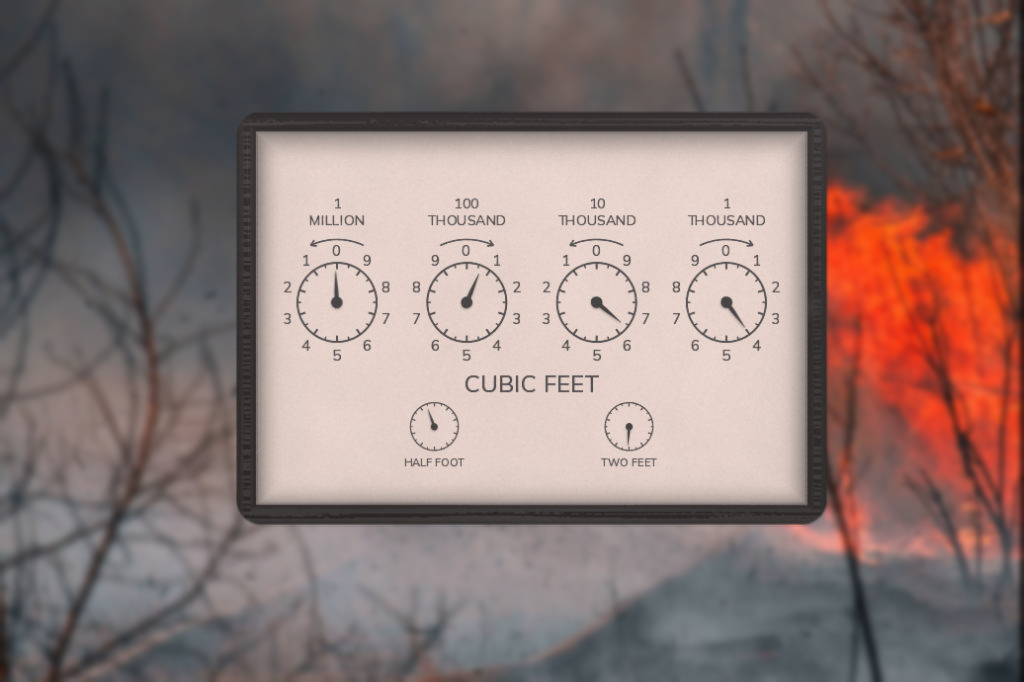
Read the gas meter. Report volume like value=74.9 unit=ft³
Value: value=6400 unit=ft³
